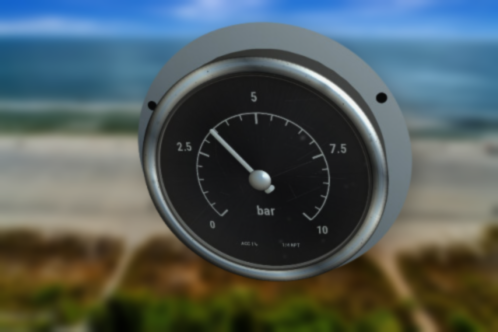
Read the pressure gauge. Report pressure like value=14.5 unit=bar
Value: value=3.5 unit=bar
